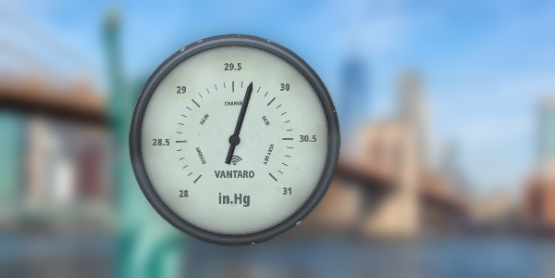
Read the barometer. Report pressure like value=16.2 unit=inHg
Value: value=29.7 unit=inHg
